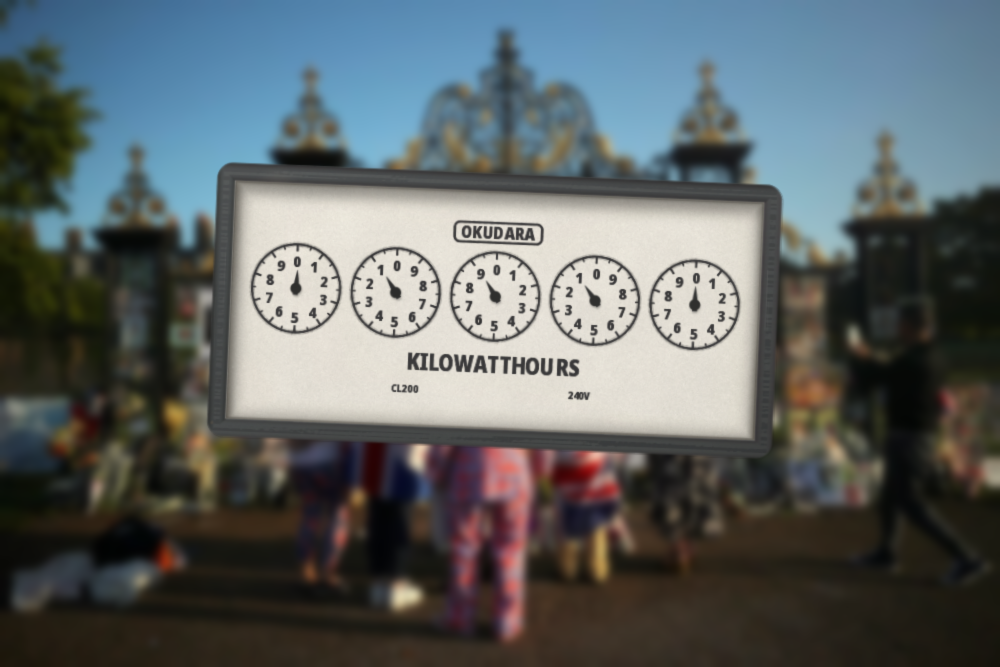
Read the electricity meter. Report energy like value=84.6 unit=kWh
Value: value=910 unit=kWh
